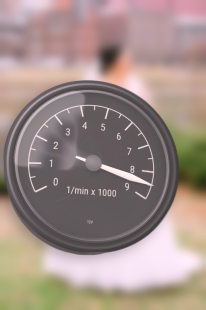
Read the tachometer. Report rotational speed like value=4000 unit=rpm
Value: value=8500 unit=rpm
